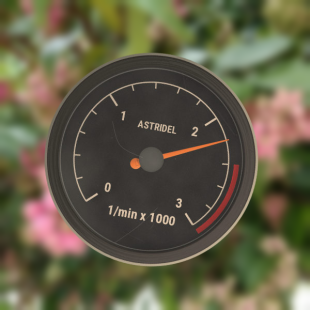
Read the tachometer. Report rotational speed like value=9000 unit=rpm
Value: value=2200 unit=rpm
